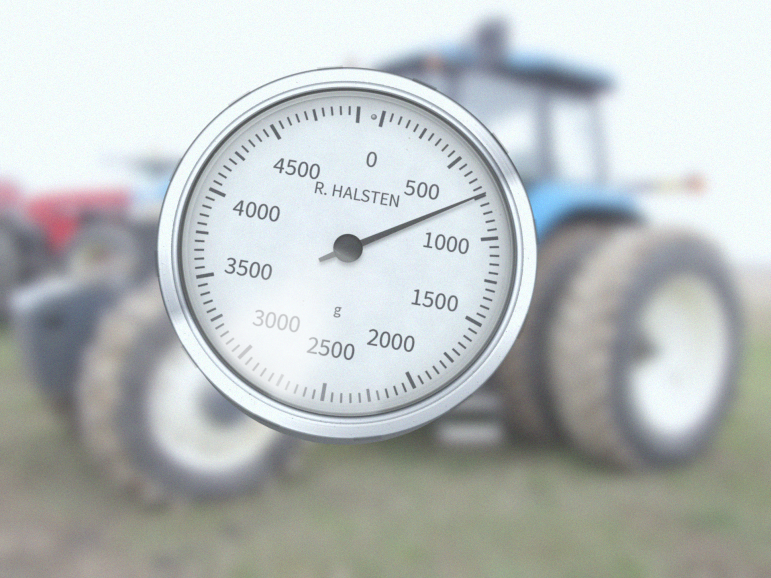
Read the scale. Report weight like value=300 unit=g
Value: value=750 unit=g
